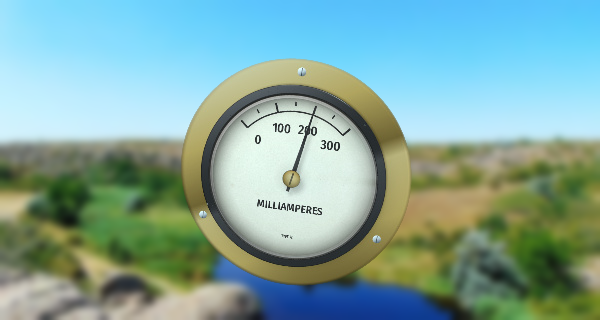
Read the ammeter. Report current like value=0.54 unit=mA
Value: value=200 unit=mA
